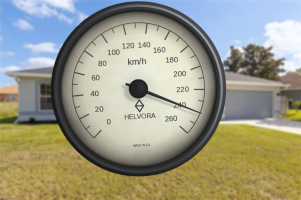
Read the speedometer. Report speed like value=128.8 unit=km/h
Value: value=240 unit=km/h
